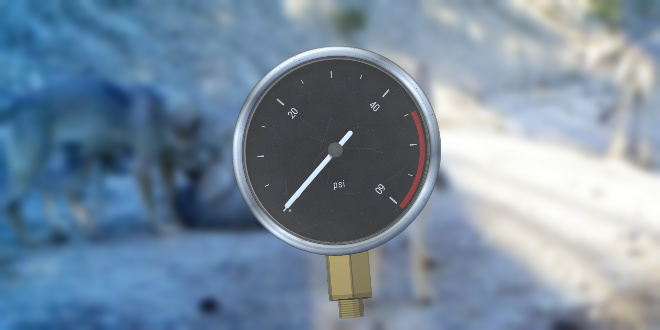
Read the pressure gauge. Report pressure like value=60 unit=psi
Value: value=0 unit=psi
